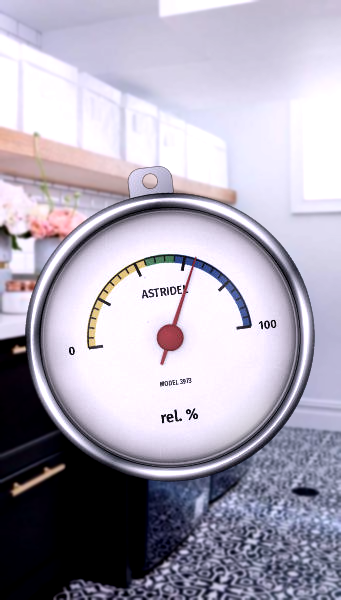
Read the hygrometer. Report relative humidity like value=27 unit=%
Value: value=64 unit=%
